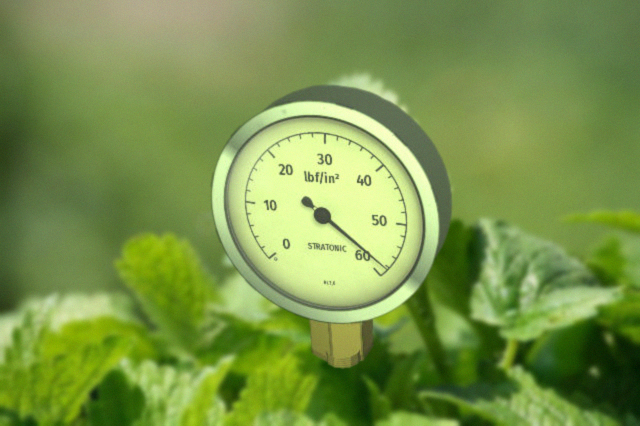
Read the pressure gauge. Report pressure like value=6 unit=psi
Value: value=58 unit=psi
